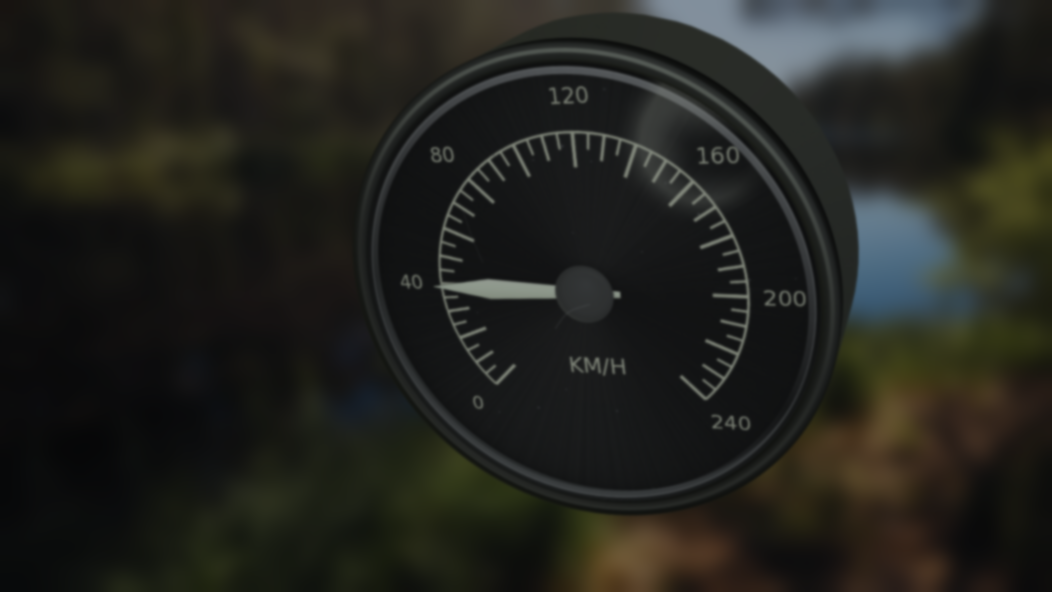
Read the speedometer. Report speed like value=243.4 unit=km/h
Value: value=40 unit=km/h
